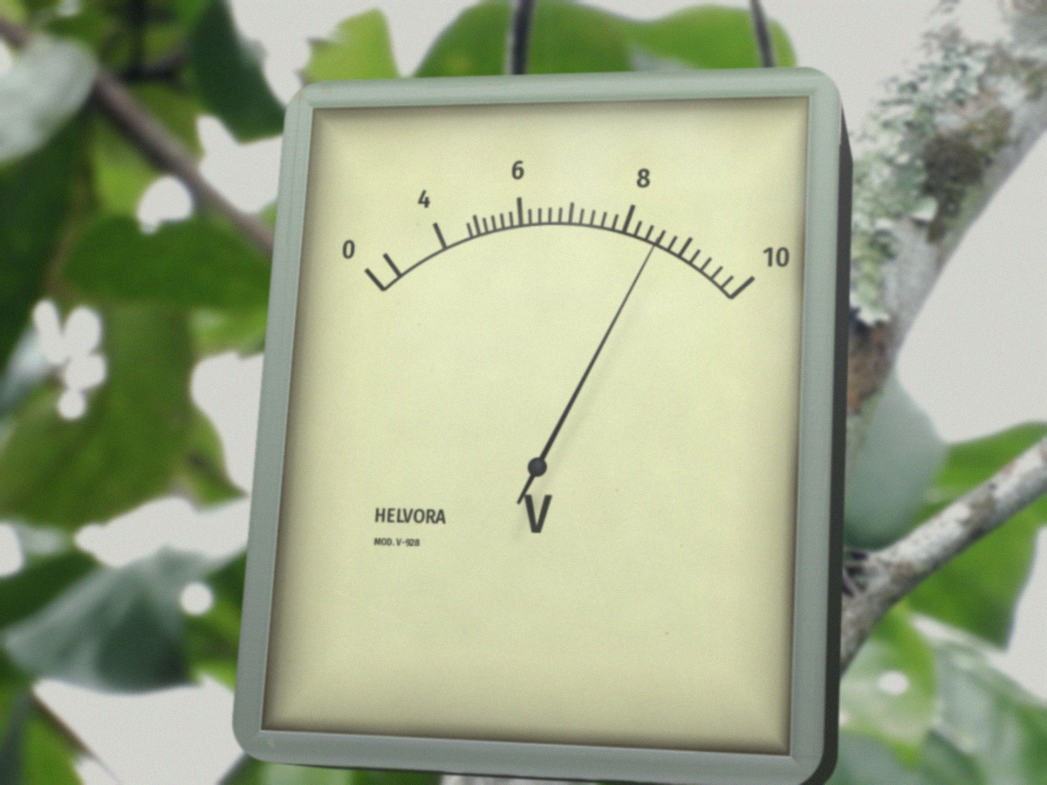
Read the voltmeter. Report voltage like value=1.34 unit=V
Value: value=8.6 unit=V
